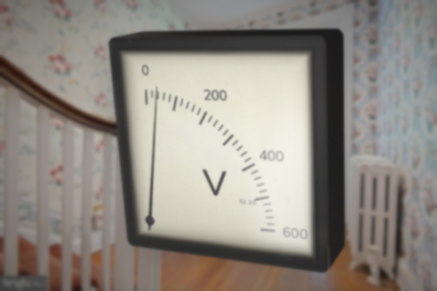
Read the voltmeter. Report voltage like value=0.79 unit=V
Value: value=40 unit=V
